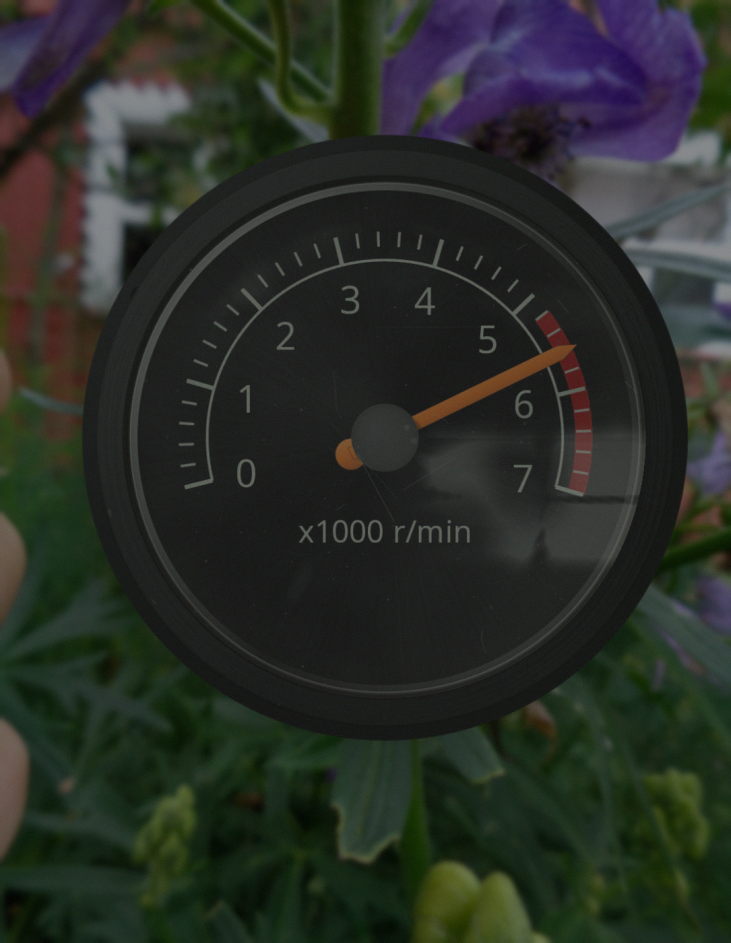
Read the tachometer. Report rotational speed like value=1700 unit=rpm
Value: value=5600 unit=rpm
